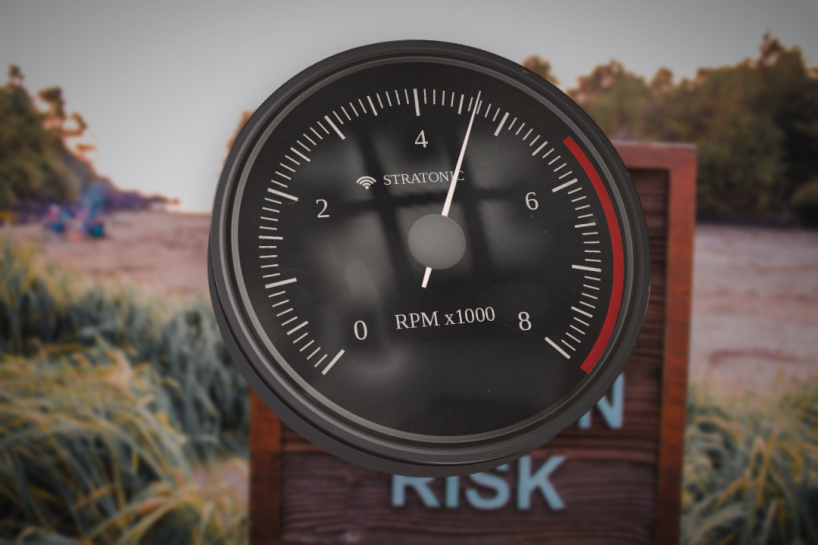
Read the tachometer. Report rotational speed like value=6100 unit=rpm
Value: value=4650 unit=rpm
